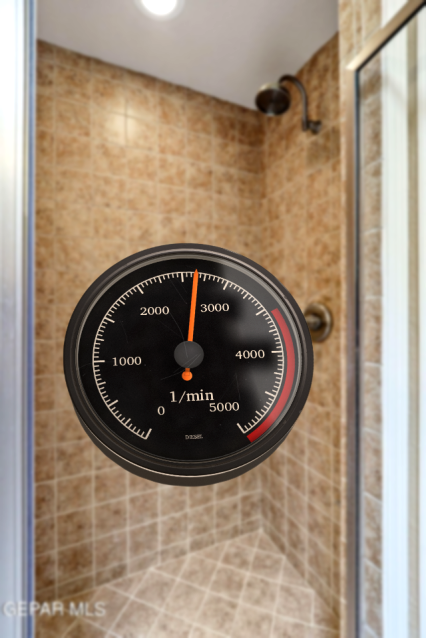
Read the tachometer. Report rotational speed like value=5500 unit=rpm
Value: value=2650 unit=rpm
